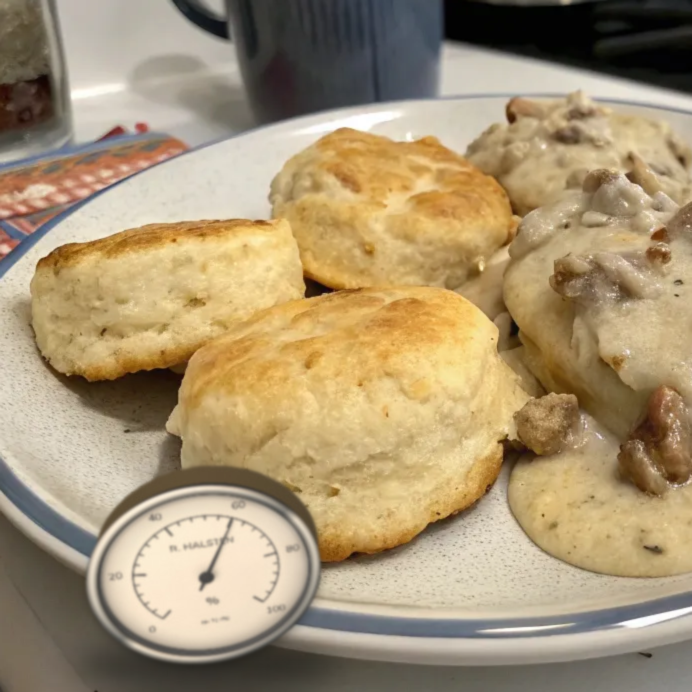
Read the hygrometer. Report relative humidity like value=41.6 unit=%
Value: value=60 unit=%
